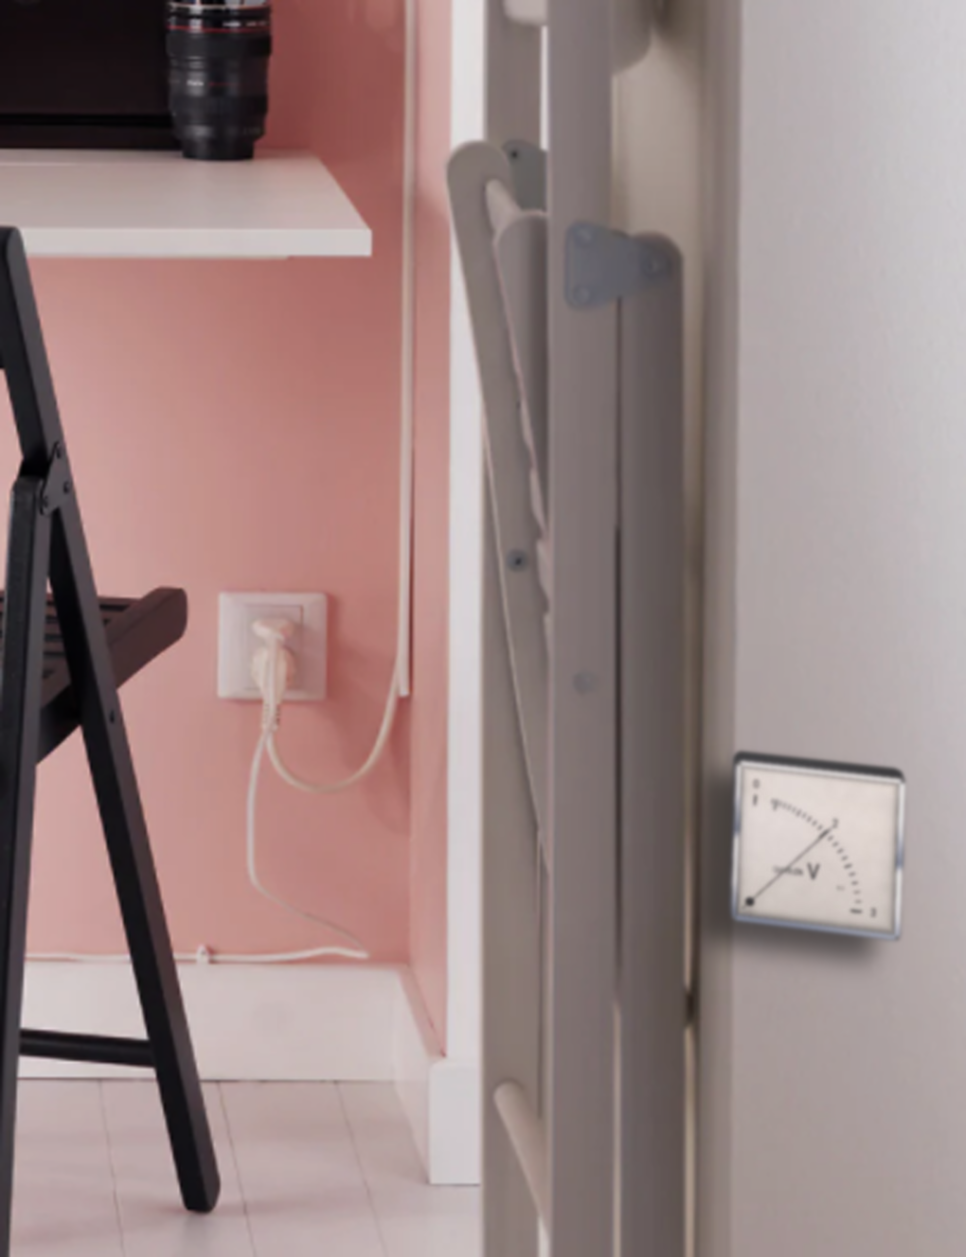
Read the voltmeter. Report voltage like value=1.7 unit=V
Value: value=2 unit=V
